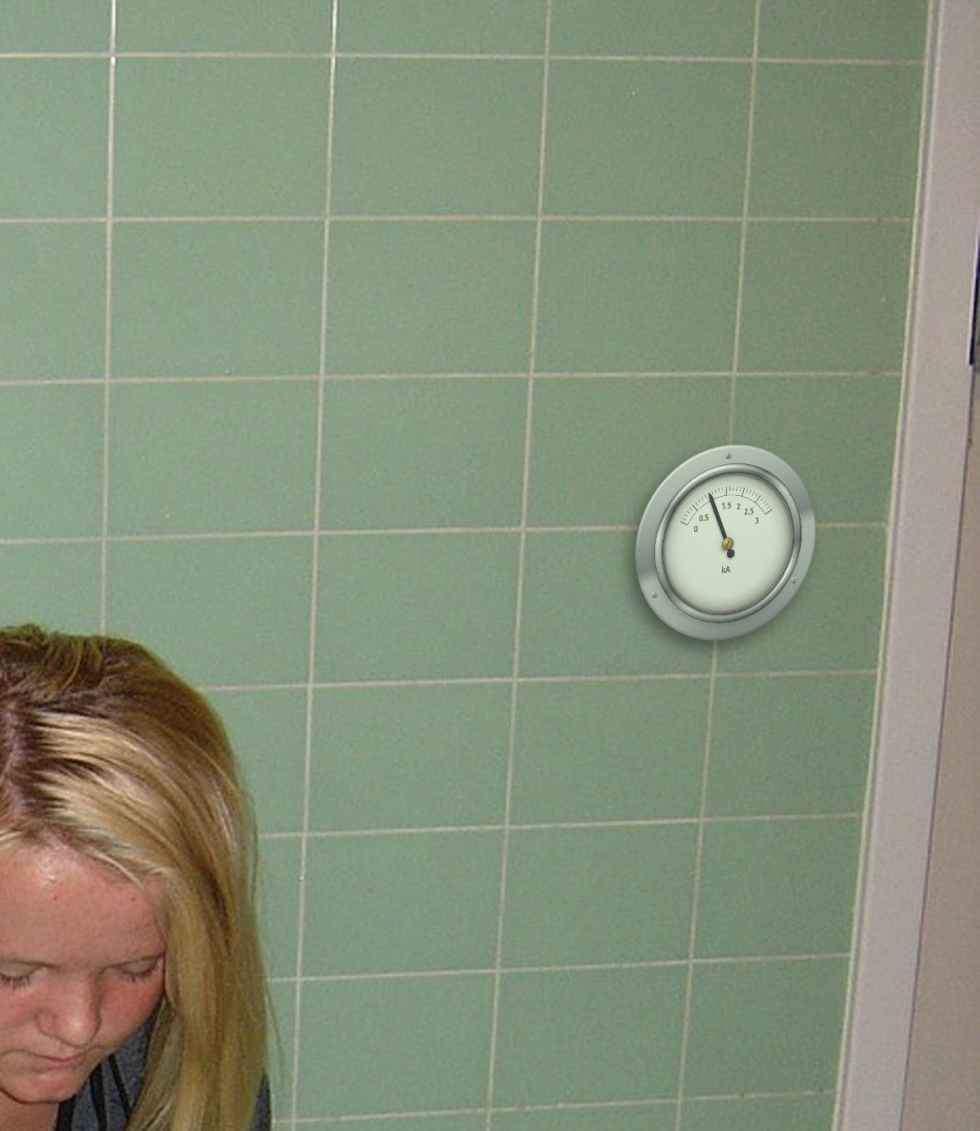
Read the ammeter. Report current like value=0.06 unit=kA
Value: value=1 unit=kA
